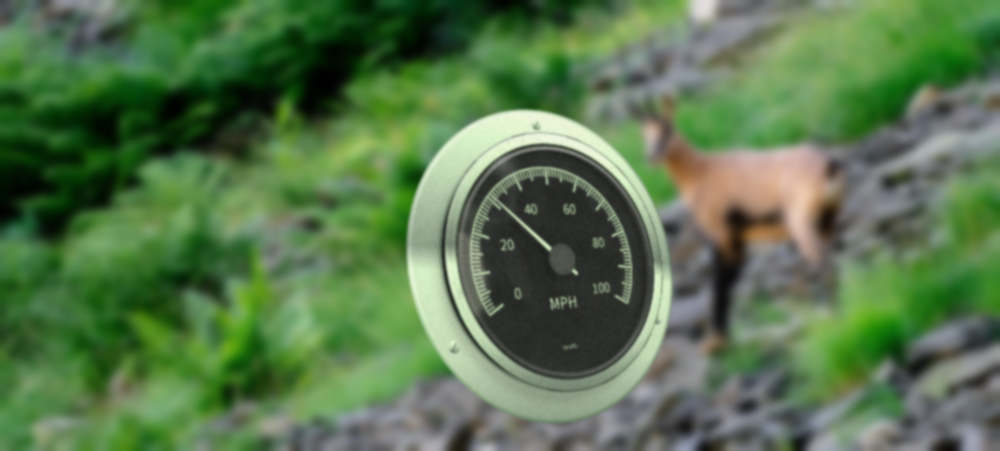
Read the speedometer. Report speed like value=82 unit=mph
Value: value=30 unit=mph
